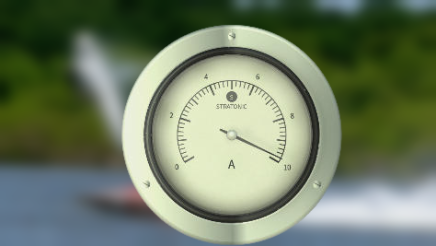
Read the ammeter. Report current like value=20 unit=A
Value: value=9.8 unit=A
